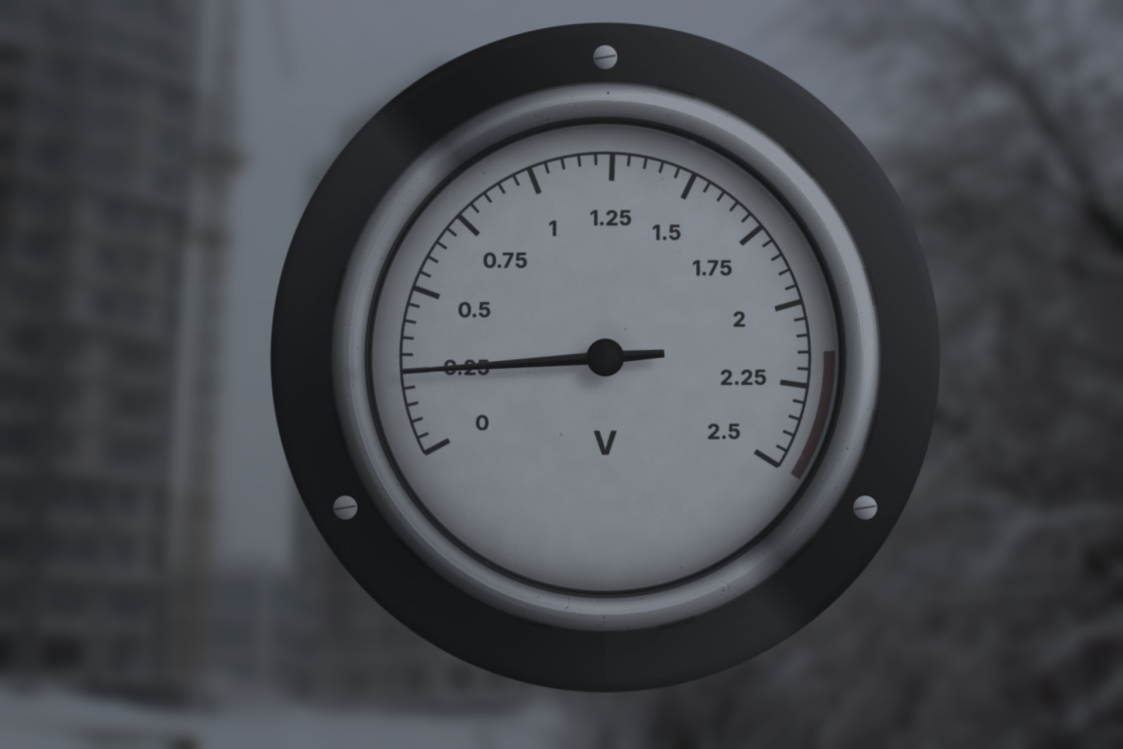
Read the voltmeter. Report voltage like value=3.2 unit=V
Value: value=0.25 unit=V
